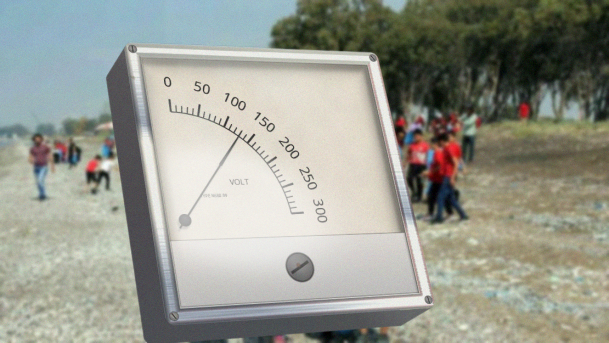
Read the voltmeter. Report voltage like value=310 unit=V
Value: value=130 unit=V
